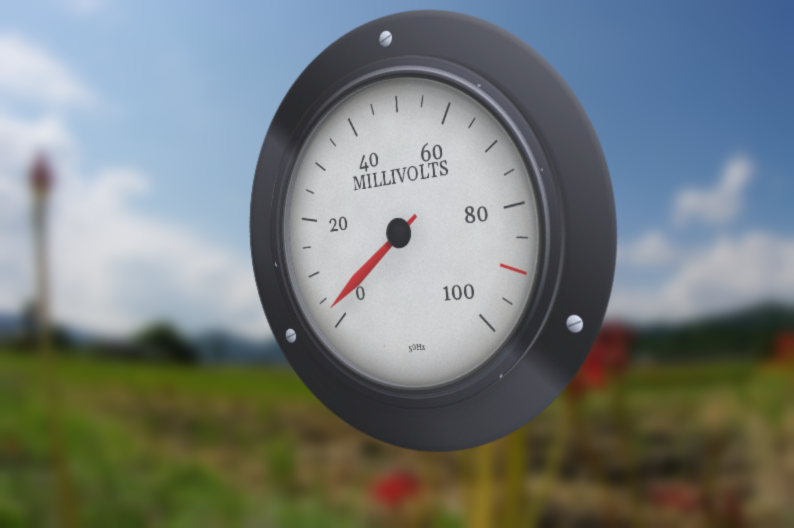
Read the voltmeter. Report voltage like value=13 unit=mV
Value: value=2.5 unit=mV
